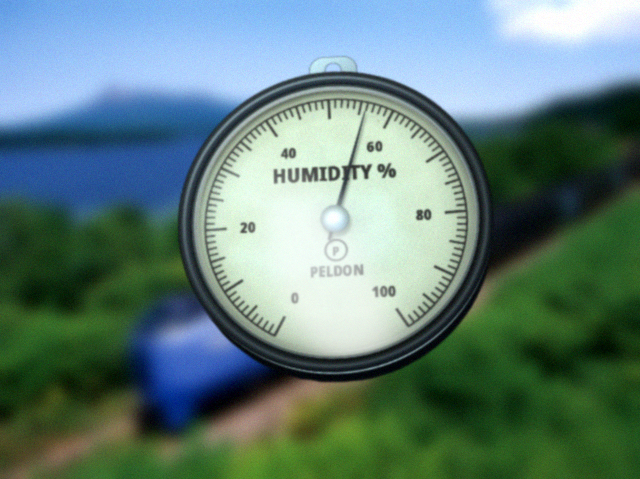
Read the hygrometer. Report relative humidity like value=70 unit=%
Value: value=56 unit=%
